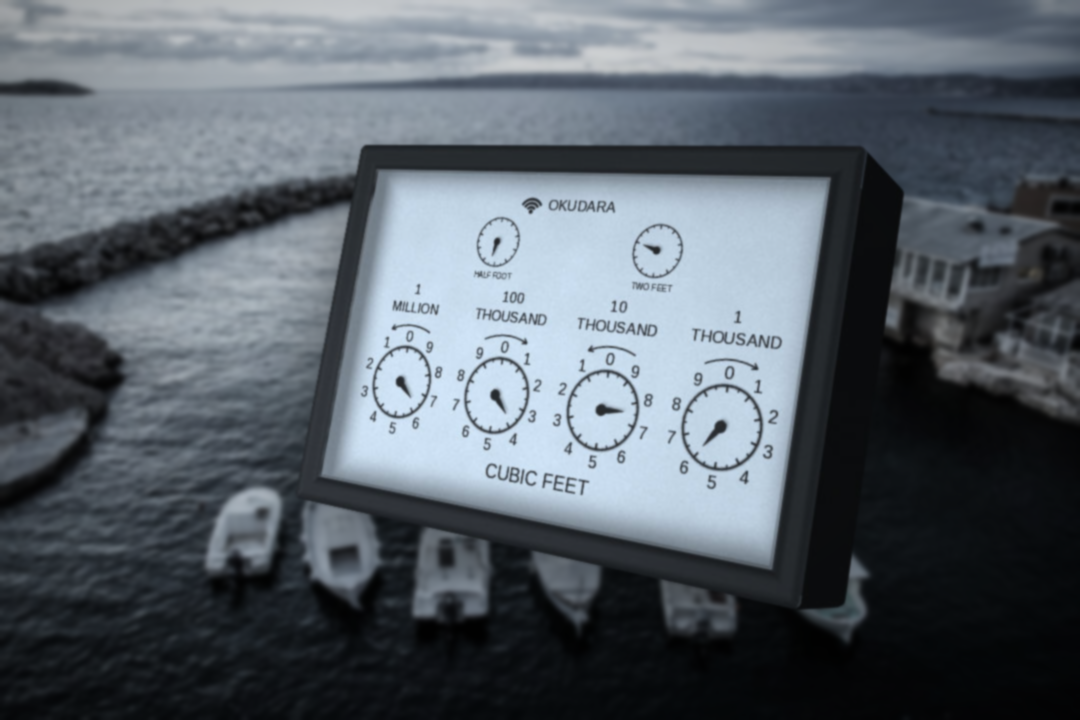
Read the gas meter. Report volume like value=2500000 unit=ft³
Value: value=637600 unit=ft³
